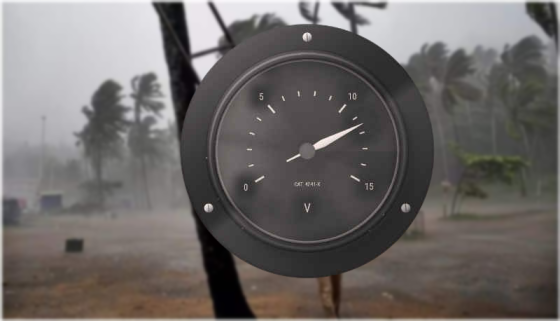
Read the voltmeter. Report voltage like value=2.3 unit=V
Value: value=11.5 unit=V
